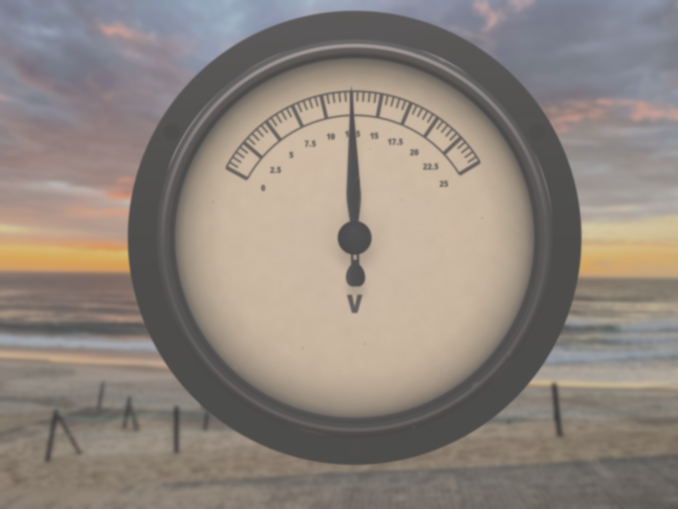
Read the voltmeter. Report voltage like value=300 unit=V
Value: value=12.5 unit=V
